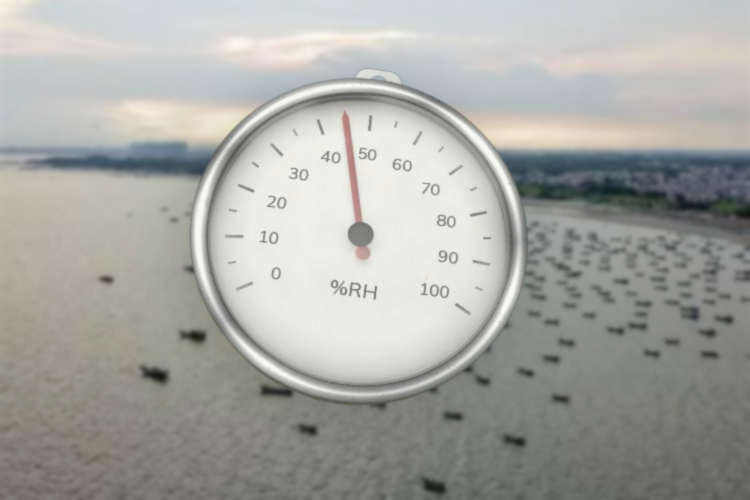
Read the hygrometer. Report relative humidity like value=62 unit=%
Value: value=45 unit=%
